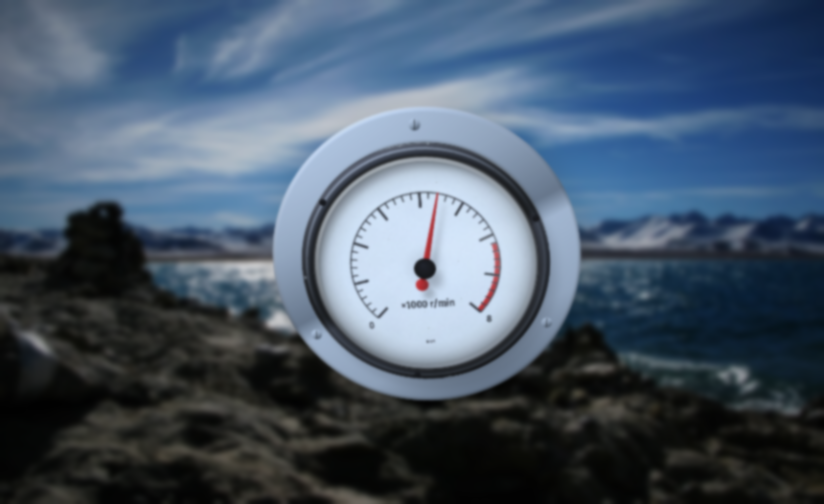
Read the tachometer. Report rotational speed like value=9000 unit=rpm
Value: value=4400 unit=rpm
